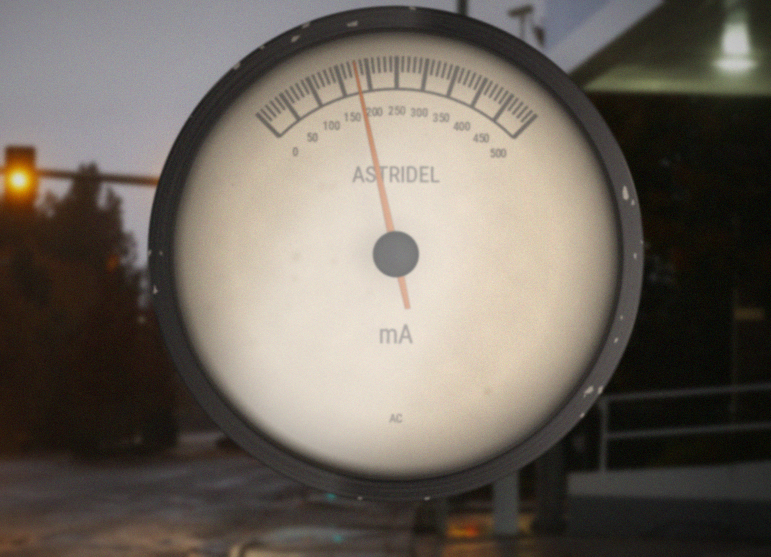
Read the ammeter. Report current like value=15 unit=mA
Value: value=180 unit=mA
